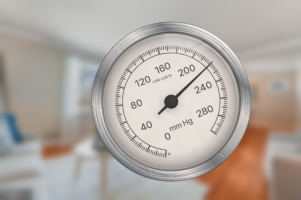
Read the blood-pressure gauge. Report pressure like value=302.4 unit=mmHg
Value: value=220 unit=mmHg
